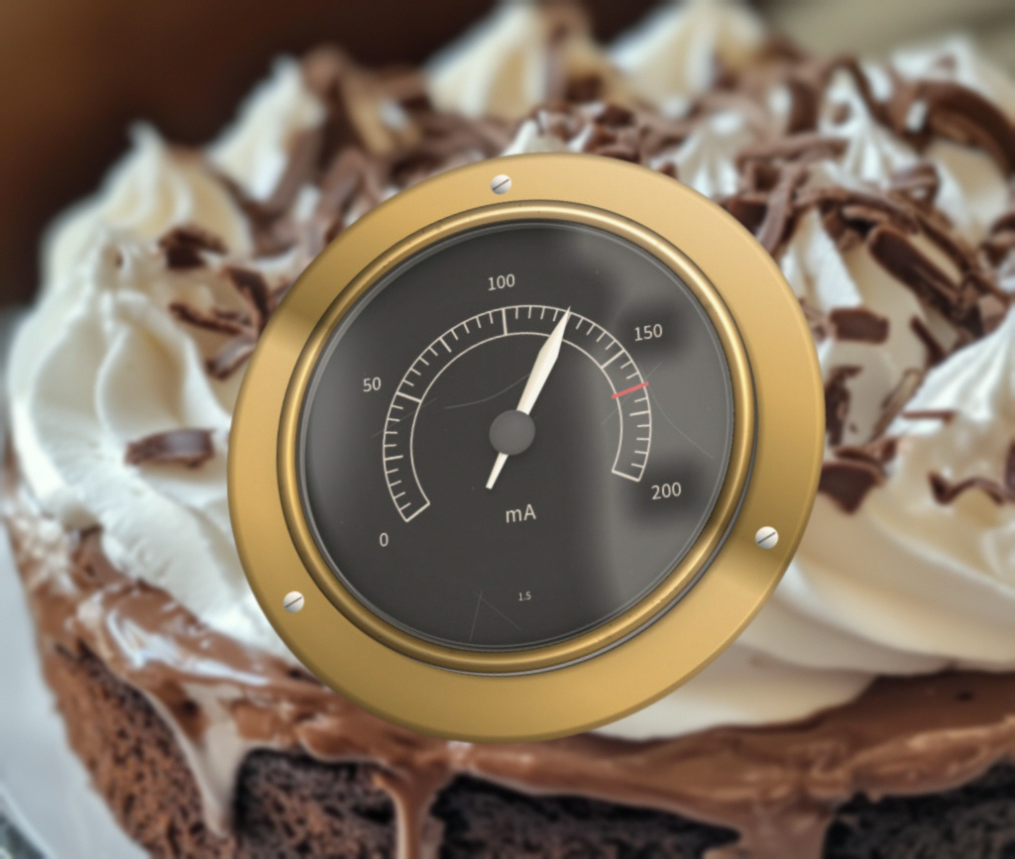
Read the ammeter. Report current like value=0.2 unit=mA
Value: value=125 unit=mA
